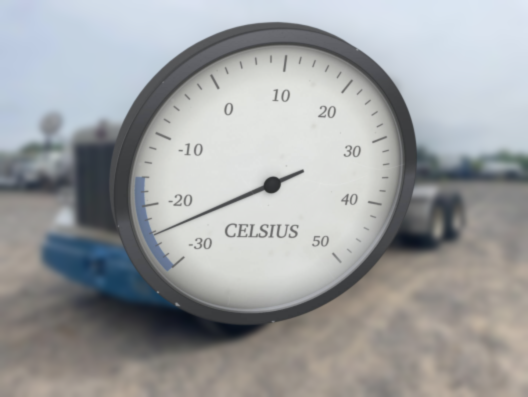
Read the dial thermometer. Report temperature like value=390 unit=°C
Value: value=-24 unit=°C
